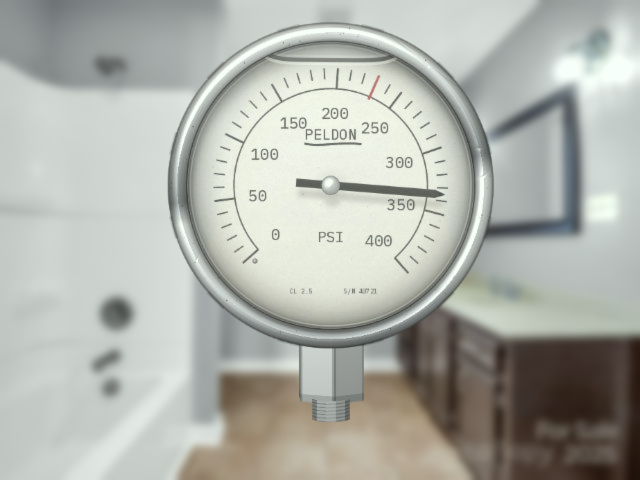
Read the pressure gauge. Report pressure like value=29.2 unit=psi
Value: value=335 unit=psi
